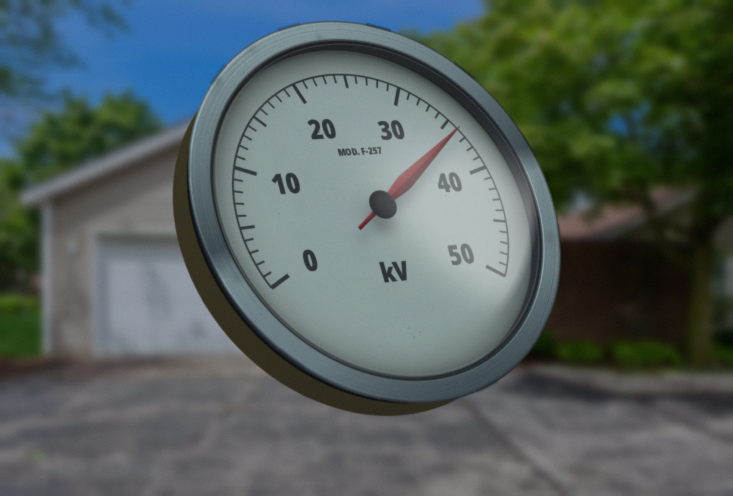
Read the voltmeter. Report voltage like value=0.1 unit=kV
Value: value=36 unit=kV
